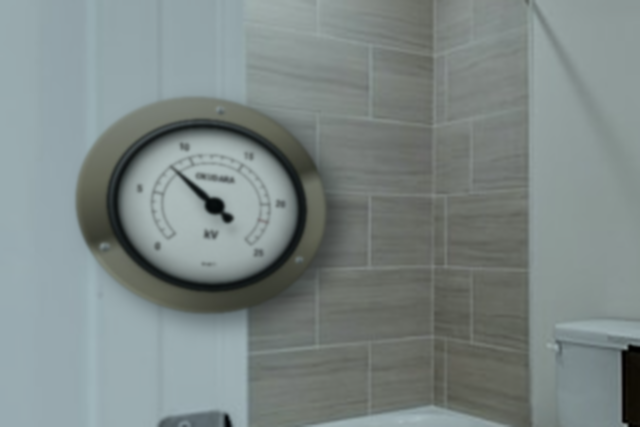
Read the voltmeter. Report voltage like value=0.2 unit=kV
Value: value=8 unit=kV
